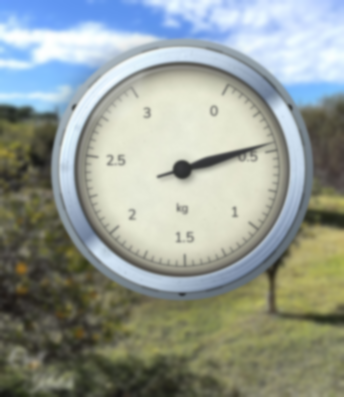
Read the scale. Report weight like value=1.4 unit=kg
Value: value=0.45 unit=kg
